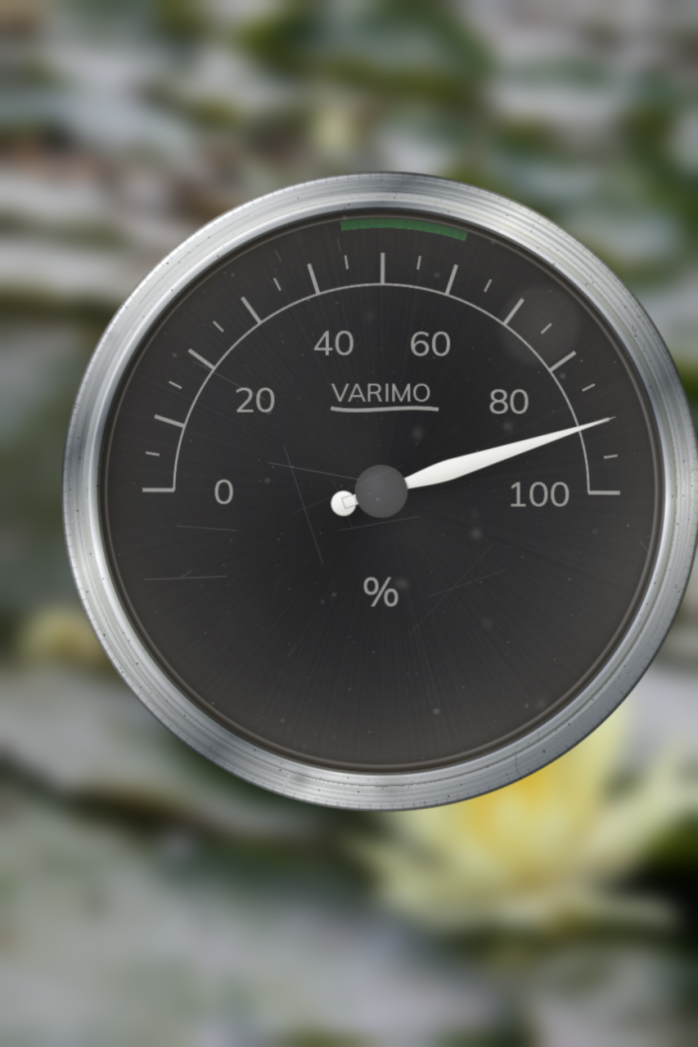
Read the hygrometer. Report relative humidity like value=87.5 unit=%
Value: value=90 unit=%
